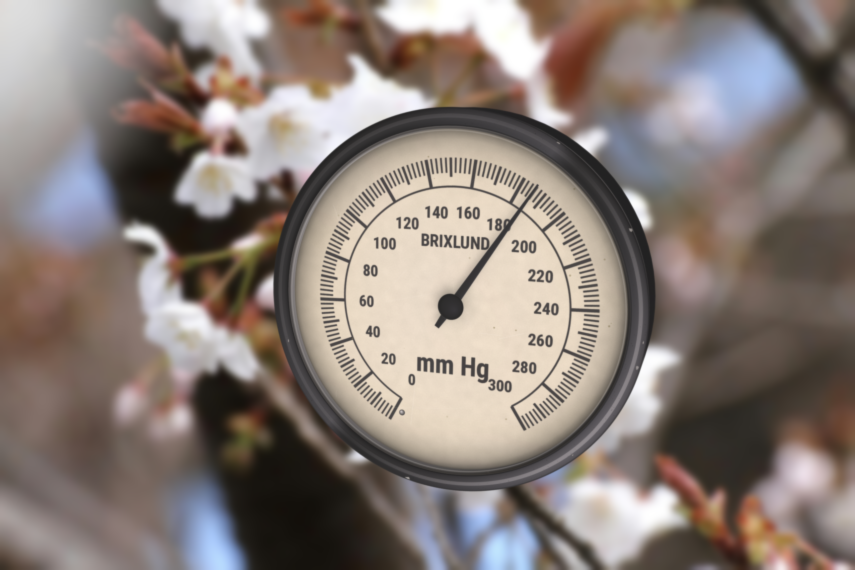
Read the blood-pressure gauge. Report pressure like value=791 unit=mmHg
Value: value=186 unit=mmHg
